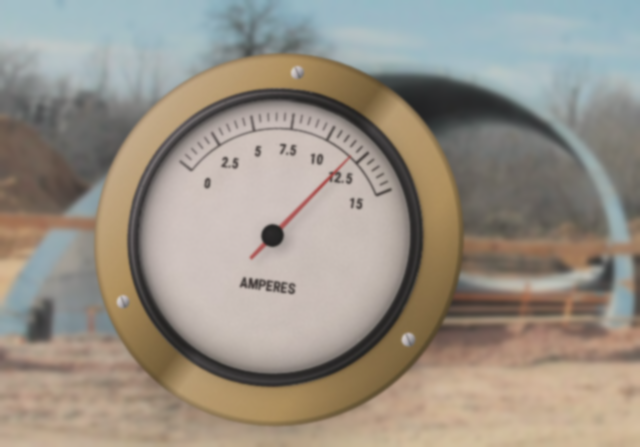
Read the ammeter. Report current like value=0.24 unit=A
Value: value=12 unit=A
